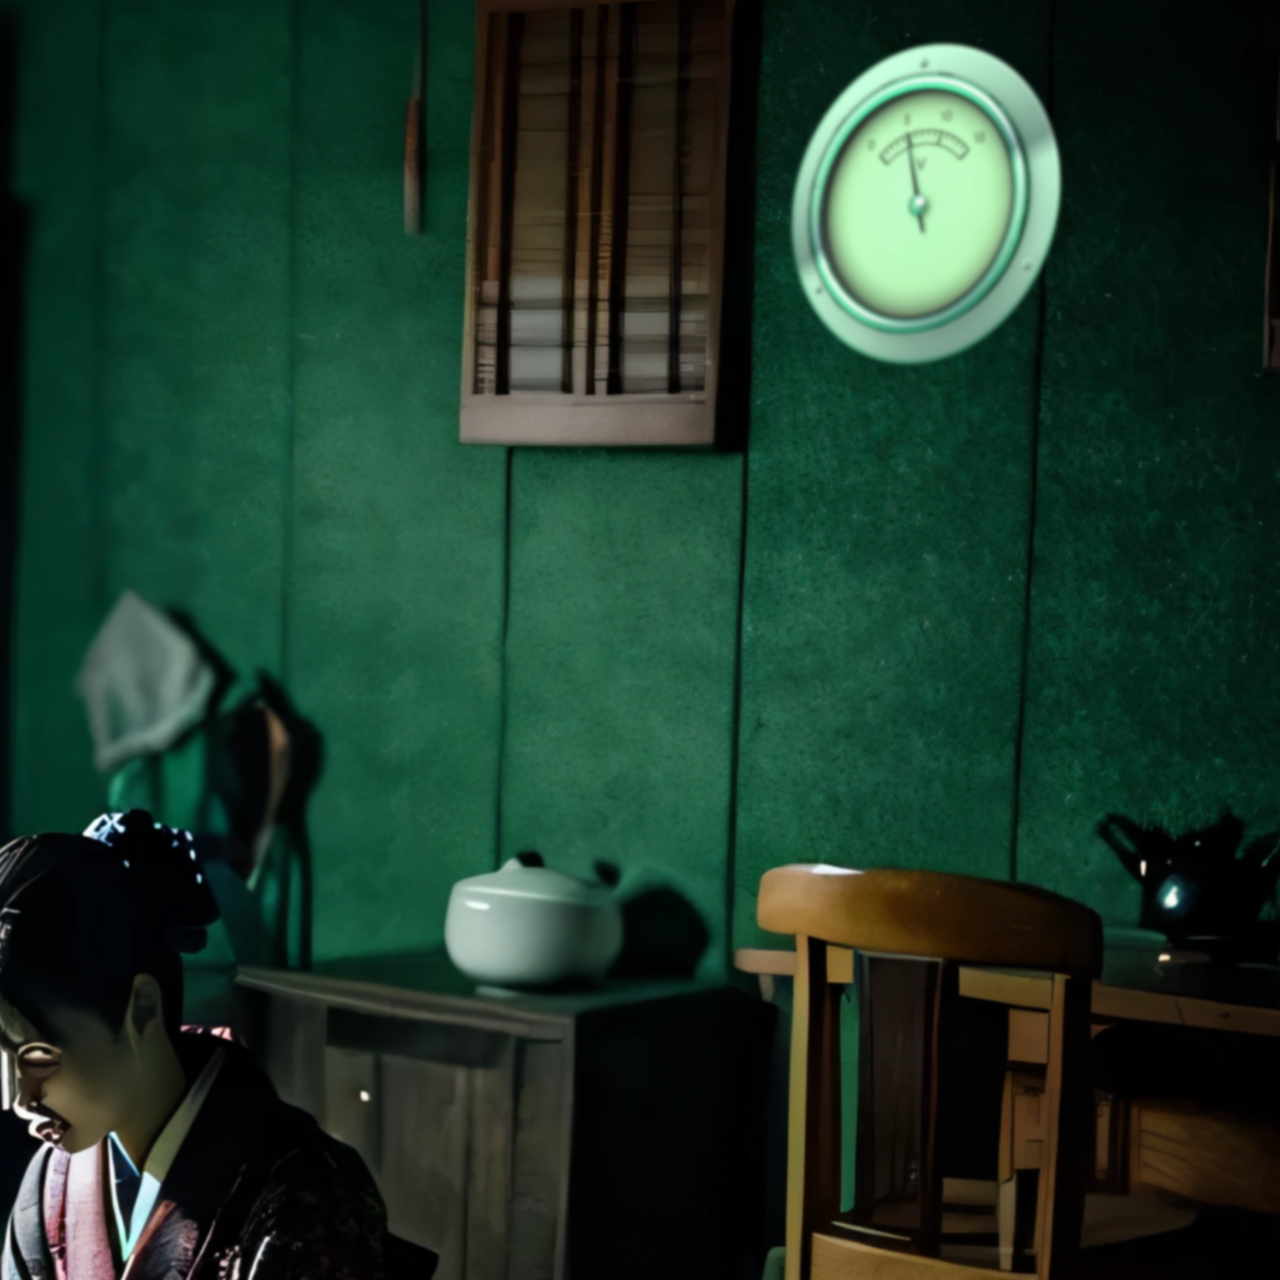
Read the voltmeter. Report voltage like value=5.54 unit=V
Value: value=5 unit=V
